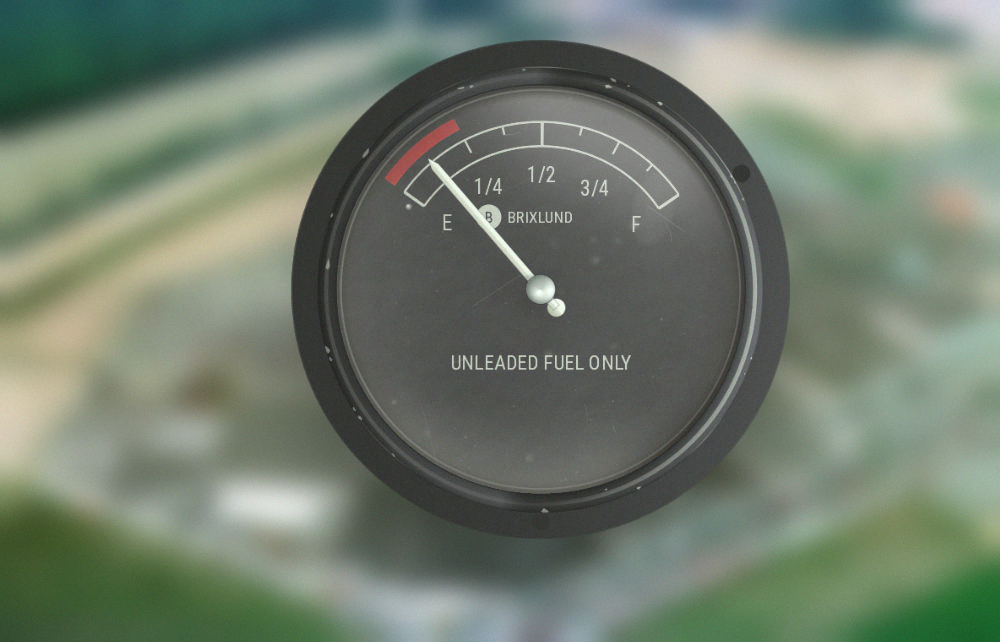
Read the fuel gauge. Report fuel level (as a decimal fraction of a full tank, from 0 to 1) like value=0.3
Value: value=0.125
